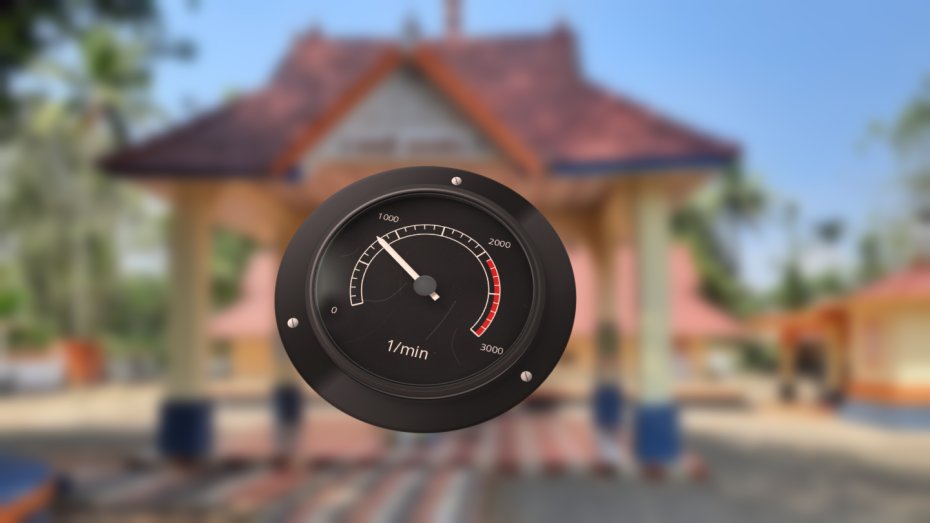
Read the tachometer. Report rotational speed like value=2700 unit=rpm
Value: value=800 unit=rpm
